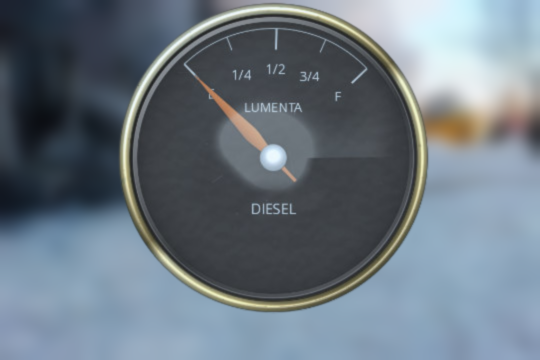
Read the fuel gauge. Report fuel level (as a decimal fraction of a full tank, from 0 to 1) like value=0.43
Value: value=0
